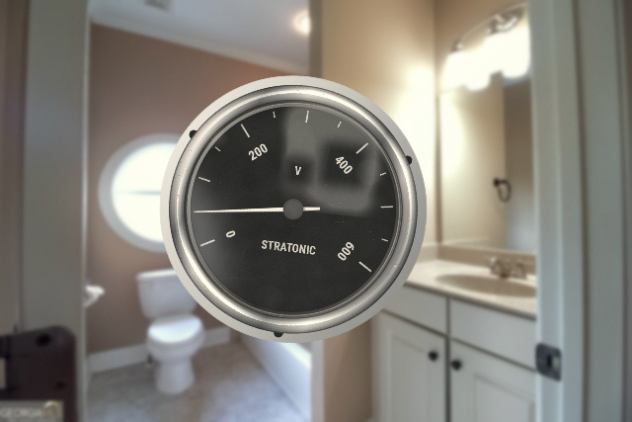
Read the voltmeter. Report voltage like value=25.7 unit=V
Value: value=50 unit=V
